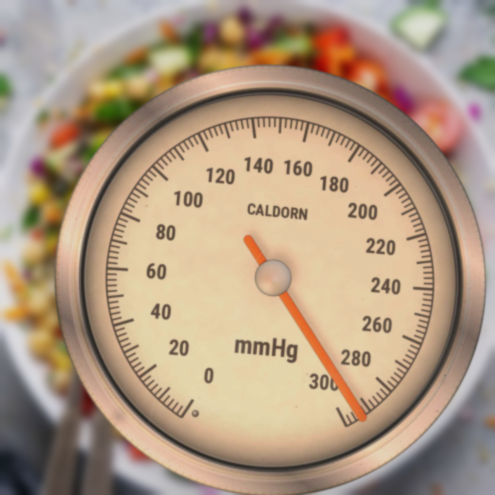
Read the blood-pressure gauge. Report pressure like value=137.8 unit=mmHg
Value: value=294 unit=mmHg
